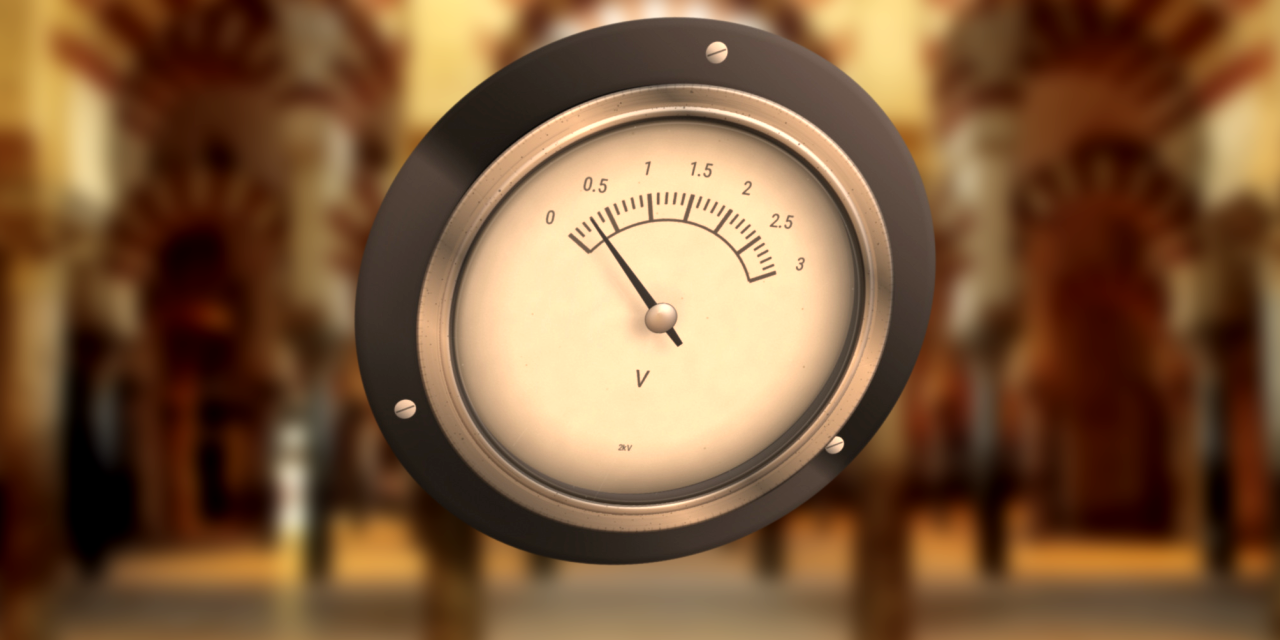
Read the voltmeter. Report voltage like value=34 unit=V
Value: value=0.3 unit=V
